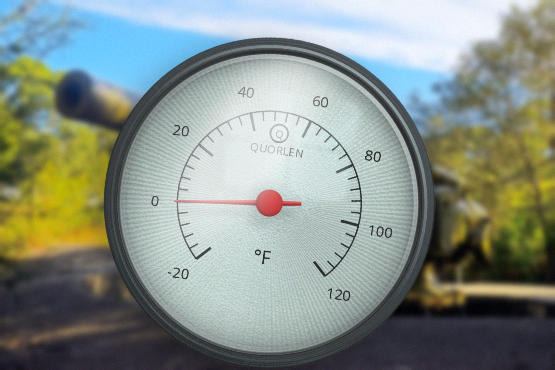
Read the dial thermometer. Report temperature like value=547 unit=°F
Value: value=0 unit=°F
